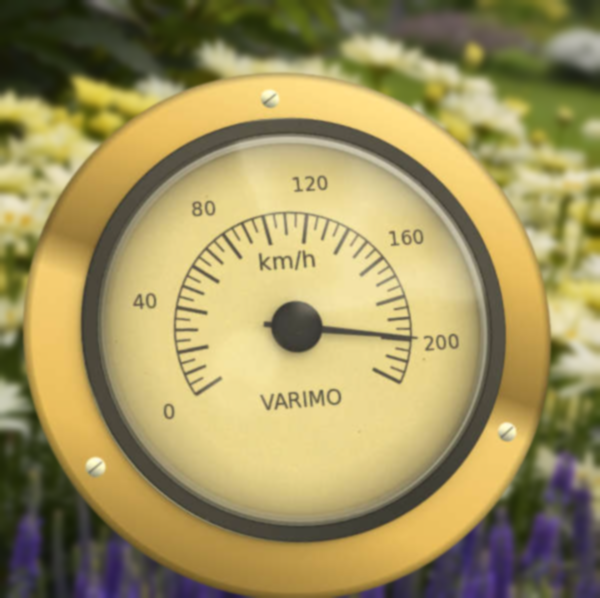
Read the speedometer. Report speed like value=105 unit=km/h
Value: value=200 unit=km/h
